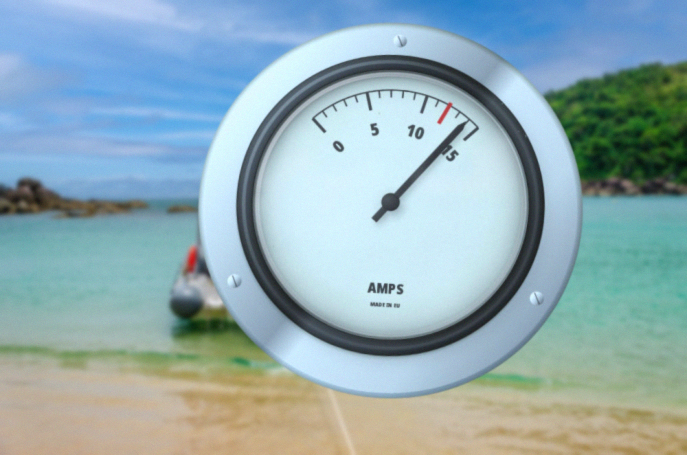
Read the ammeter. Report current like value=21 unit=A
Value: value=14 unit=A
